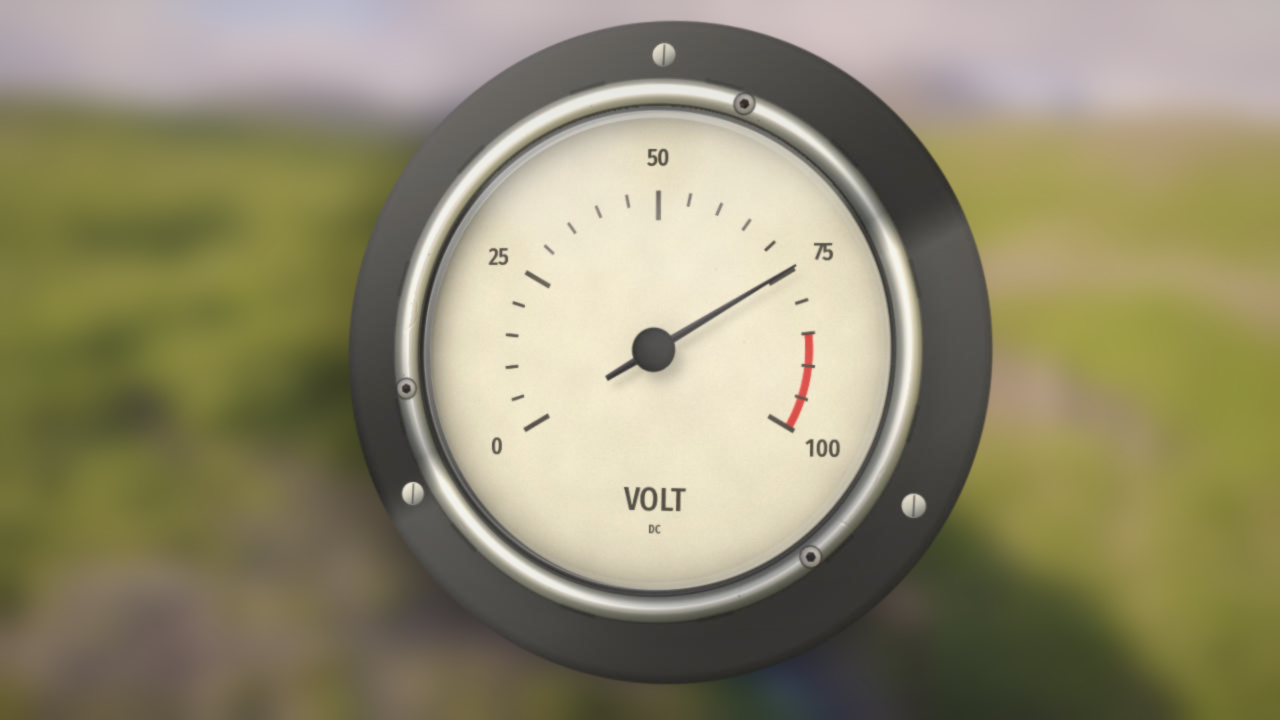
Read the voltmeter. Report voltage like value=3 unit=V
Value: value=75 unit=V
